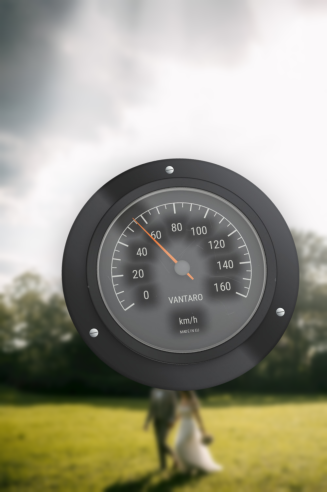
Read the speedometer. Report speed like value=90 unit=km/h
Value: value=55 unit=km/h
